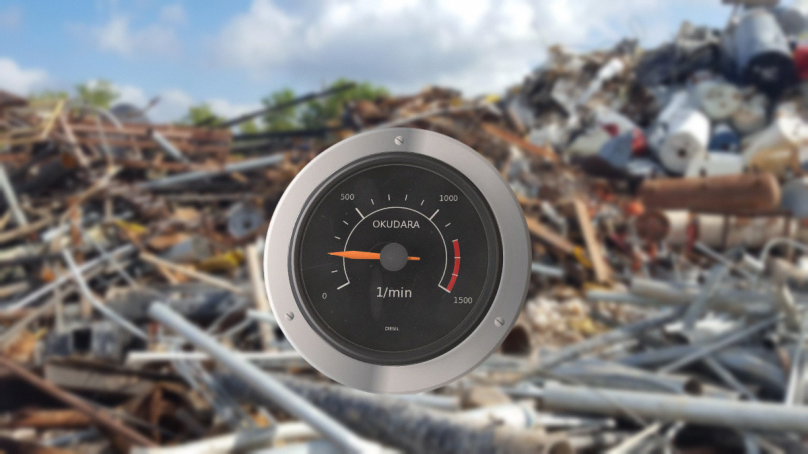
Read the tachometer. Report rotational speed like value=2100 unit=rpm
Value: value=200 unit=rpm
